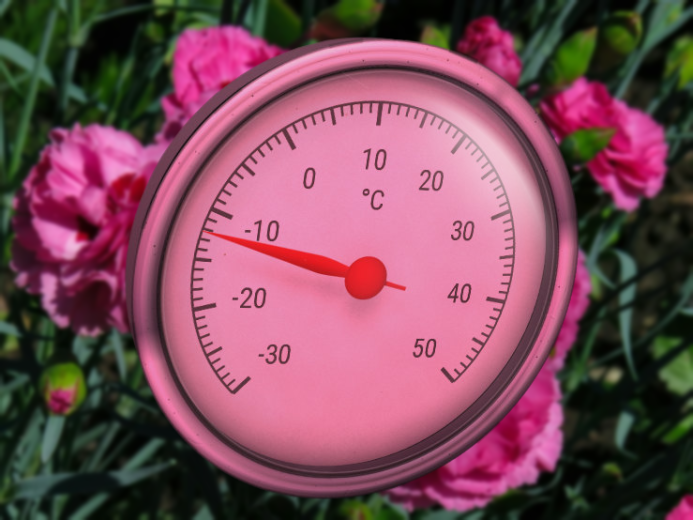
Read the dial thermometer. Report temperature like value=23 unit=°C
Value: value=-12 unit=°C
